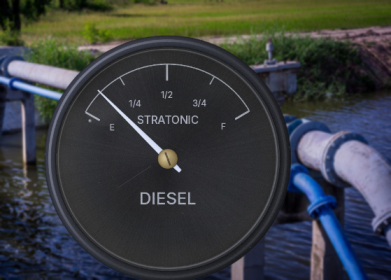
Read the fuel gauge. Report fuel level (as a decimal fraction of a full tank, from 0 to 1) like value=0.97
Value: value=0.125
